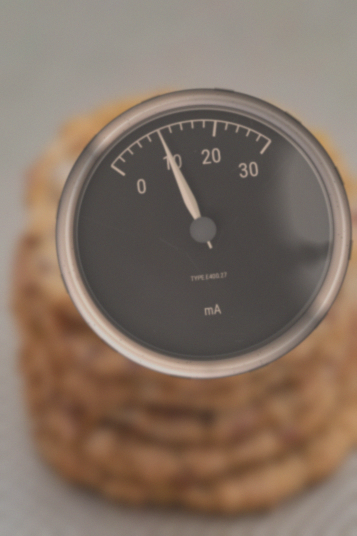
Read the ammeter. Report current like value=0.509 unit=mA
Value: value=10 unit=mA
